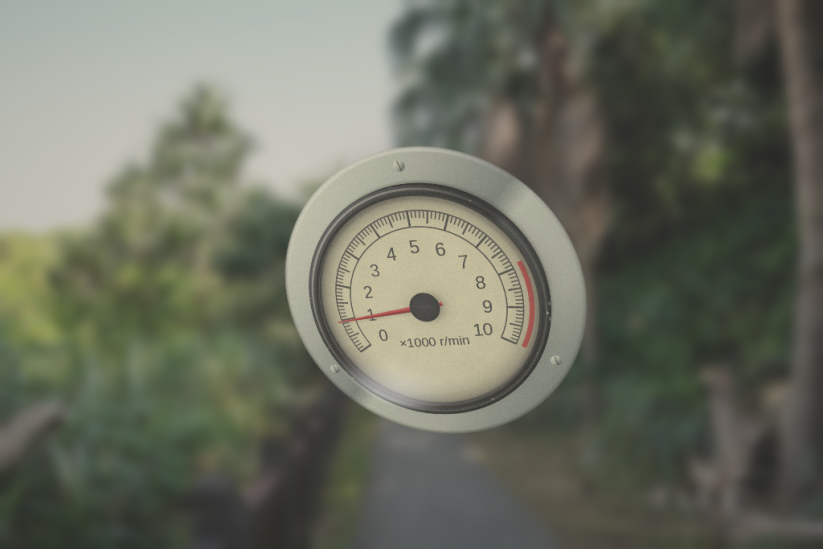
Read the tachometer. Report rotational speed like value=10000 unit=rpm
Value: value=1000 unit=rpm
